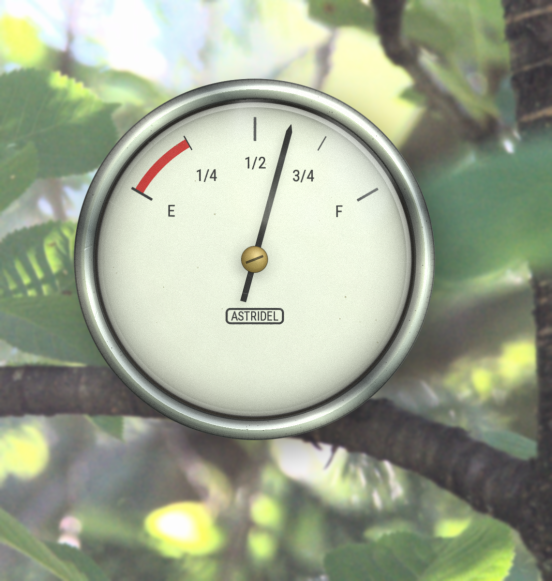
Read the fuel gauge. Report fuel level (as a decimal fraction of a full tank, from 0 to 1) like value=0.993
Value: value=0.625
